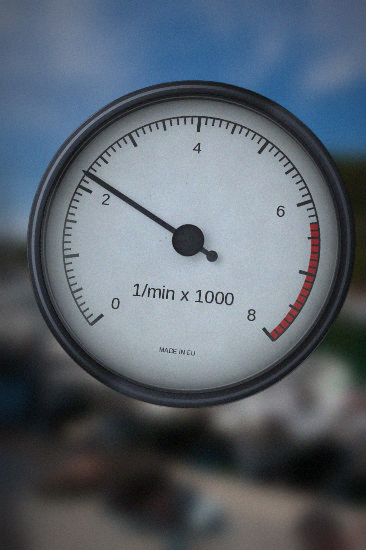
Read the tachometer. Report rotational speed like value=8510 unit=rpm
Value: value=2200 unit=rpm
